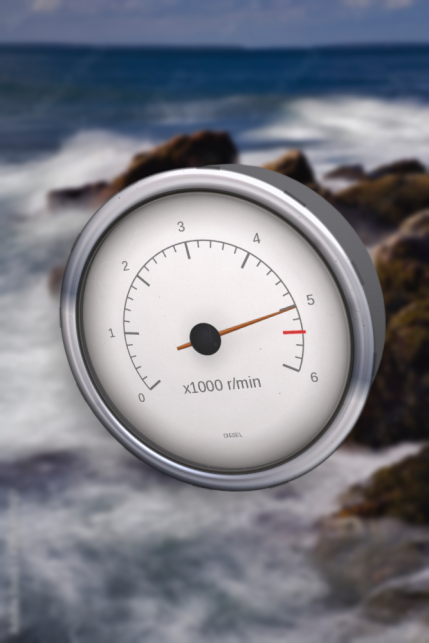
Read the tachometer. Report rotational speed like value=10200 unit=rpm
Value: value=5000 unit=rpm
